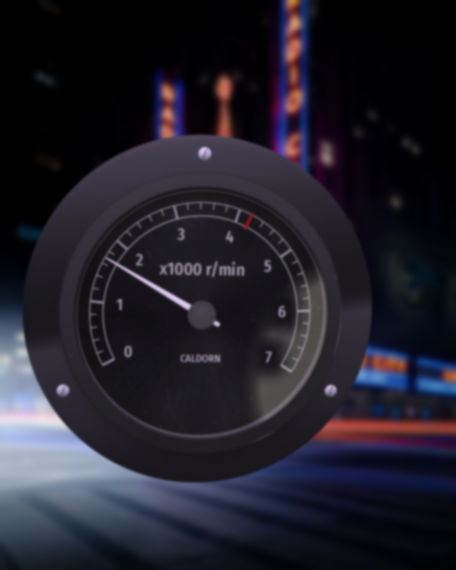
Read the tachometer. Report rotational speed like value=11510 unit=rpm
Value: value=1700 unit=rpm
